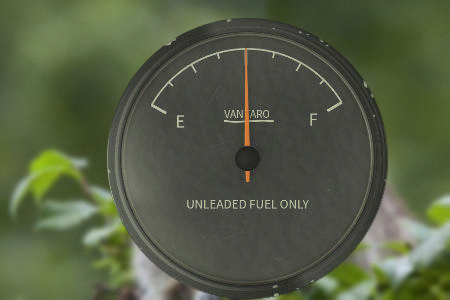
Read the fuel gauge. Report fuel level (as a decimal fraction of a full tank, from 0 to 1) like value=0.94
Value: value=0.5
